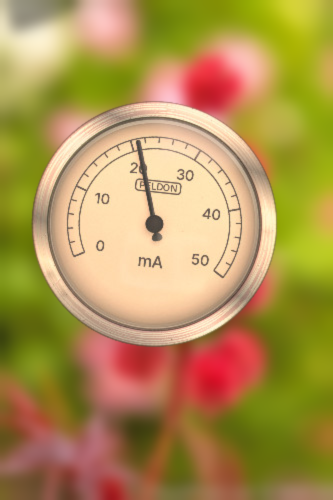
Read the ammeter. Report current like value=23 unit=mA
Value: value=21 unit=mA
